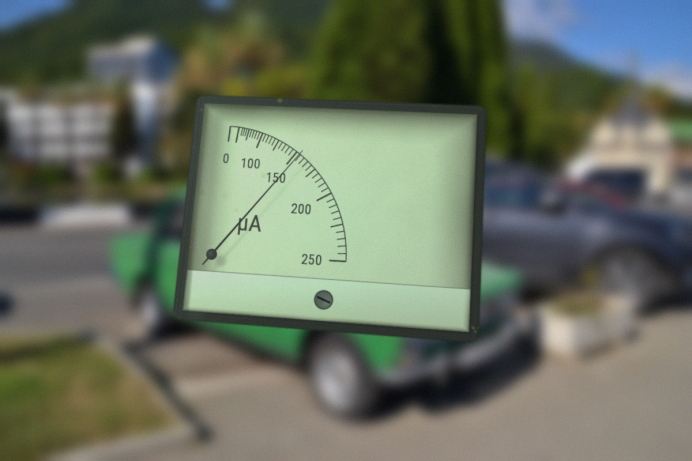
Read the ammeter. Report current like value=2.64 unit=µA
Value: value=155 unit=µA
